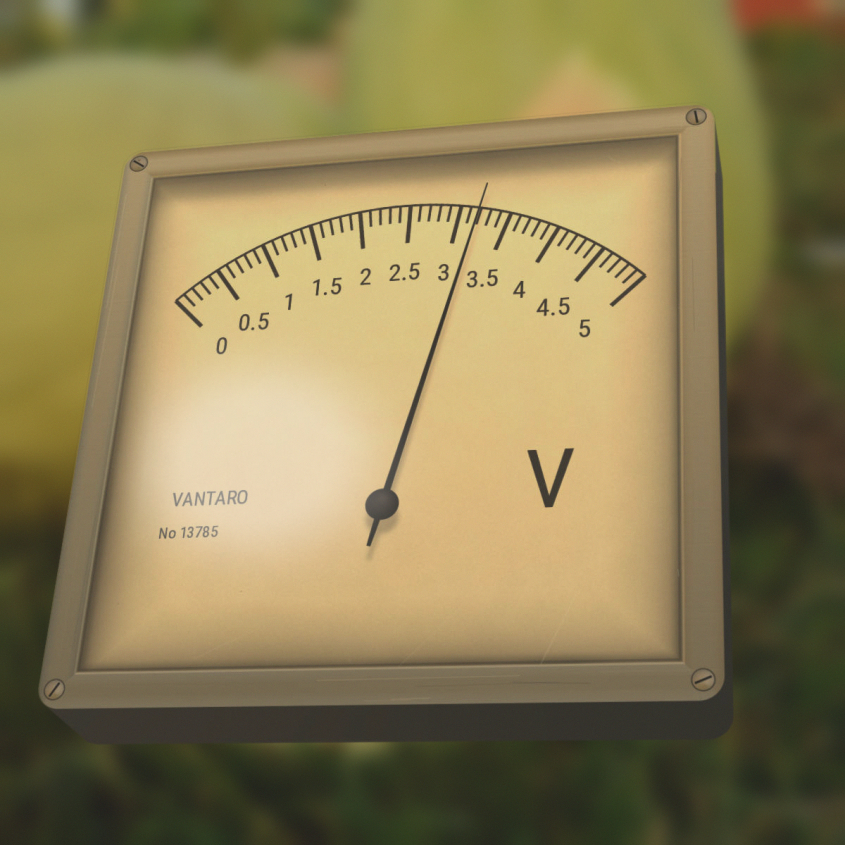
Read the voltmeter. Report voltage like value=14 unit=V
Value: value=3.2 unit=V
